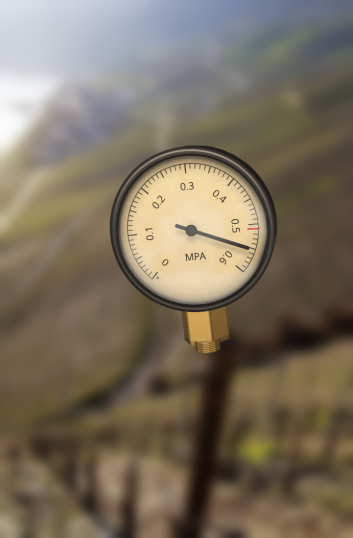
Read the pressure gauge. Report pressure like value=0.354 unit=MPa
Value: value=0.55 unit=MPa
